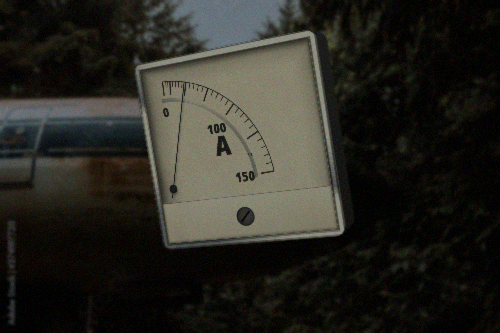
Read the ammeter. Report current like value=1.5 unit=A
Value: value=50 unit=A
